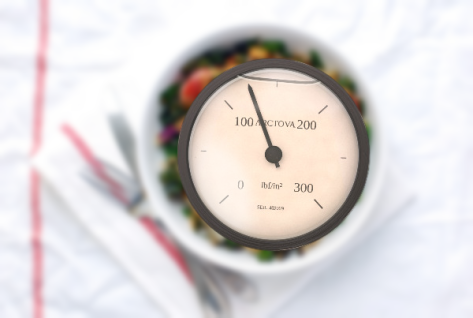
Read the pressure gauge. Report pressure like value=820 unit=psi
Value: value=125 unit=psi
